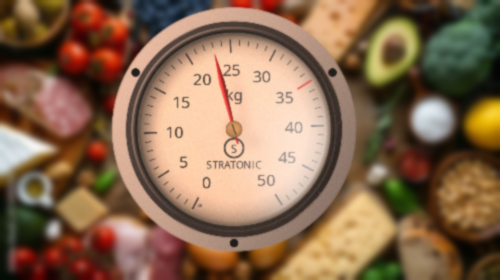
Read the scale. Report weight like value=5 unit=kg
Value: value=23 unit=kg
